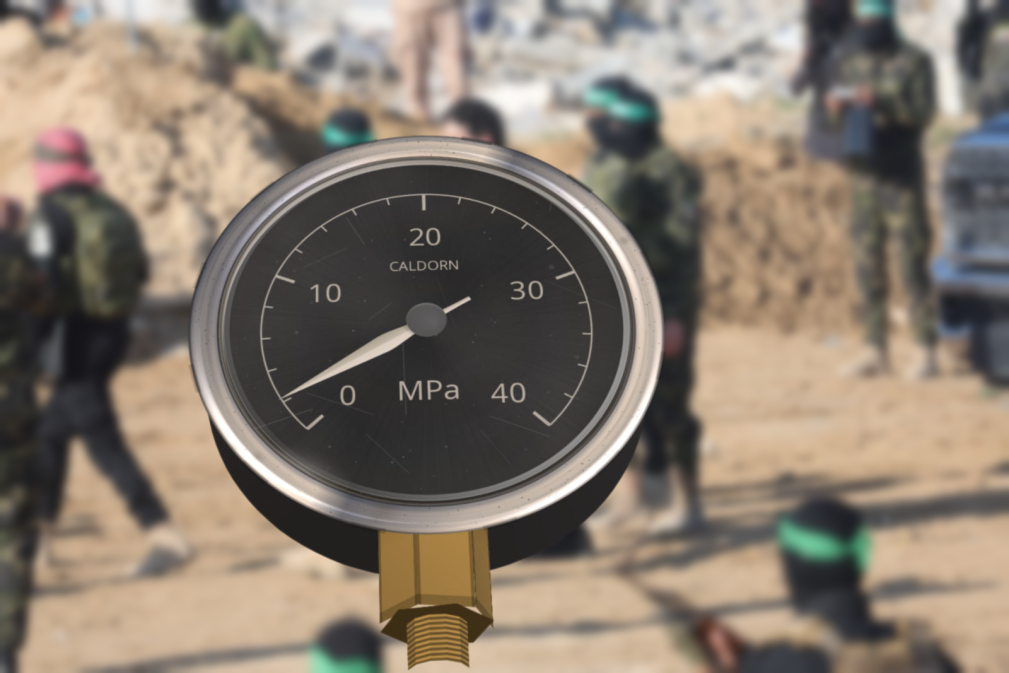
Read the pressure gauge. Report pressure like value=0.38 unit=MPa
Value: value=2 unit=MPa
